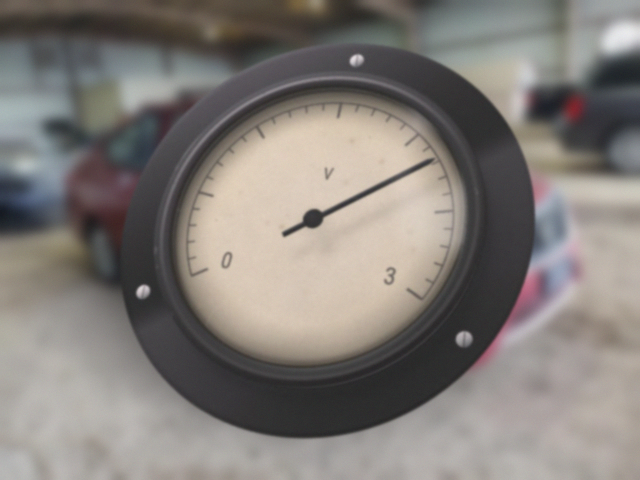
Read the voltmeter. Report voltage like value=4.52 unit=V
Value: value=2.2 unit=V
